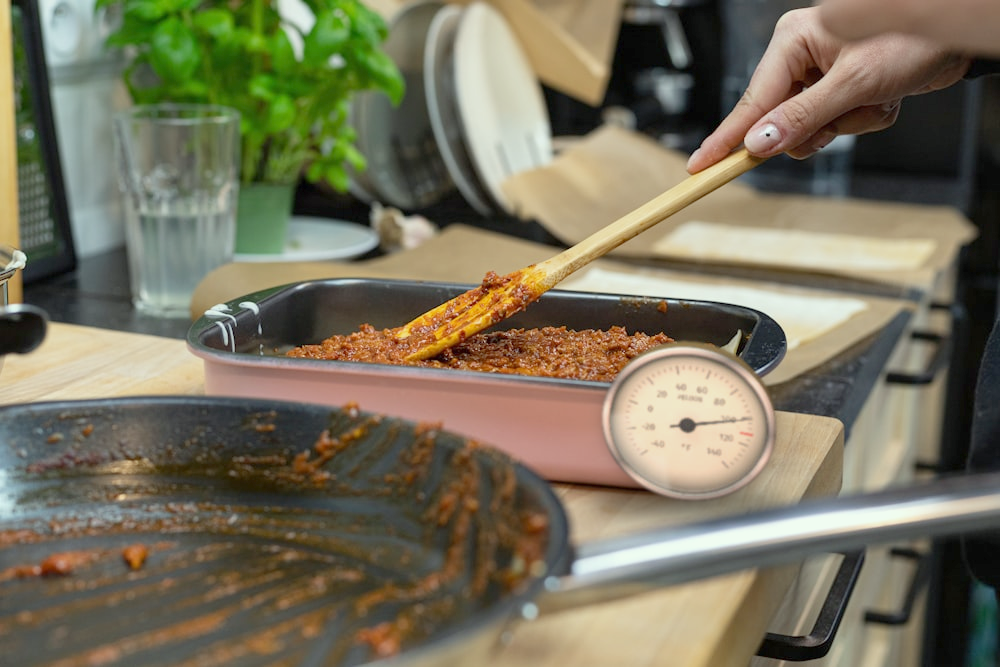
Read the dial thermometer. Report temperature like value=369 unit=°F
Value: value=100 unit=°F
